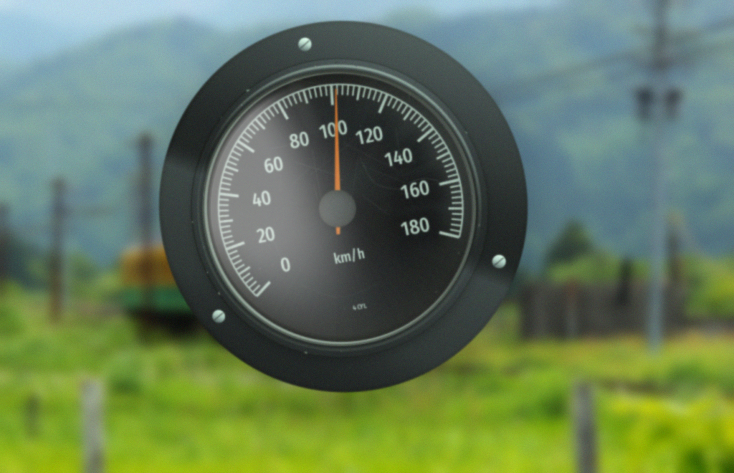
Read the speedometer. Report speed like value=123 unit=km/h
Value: value=102 unit=km/h
